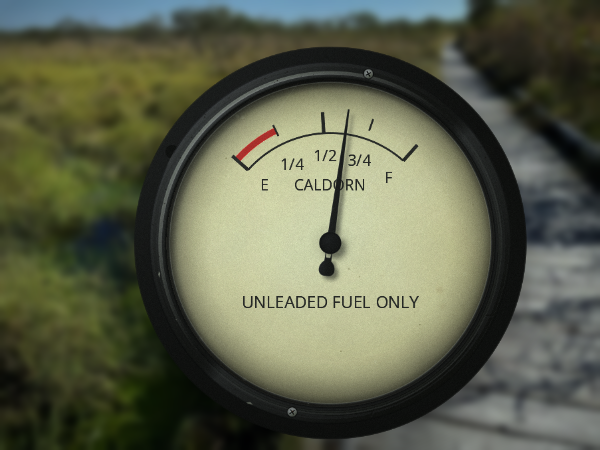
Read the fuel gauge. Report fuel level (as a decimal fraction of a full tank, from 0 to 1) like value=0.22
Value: value=0.625
